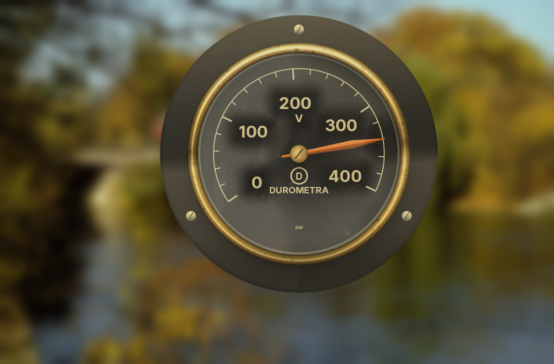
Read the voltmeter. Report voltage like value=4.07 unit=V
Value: value=340 unit=V
